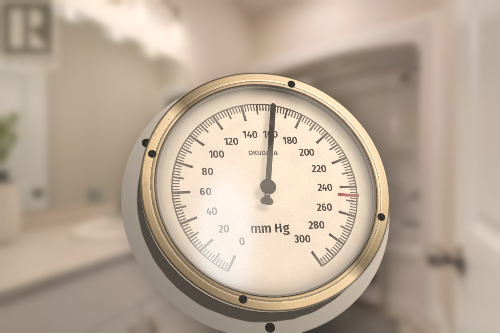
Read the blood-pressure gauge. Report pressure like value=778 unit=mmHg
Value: value=160 unit=mmHg
